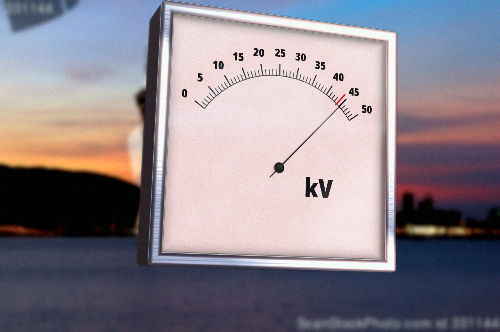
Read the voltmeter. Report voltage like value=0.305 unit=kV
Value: value=45 unit=kV
